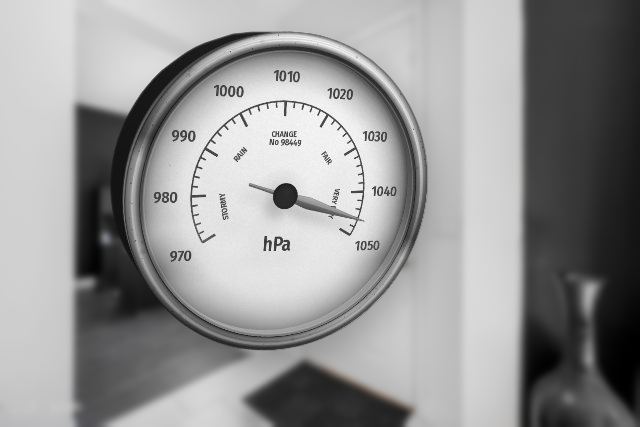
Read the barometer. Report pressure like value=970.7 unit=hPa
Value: value=1046 unit=hPa
